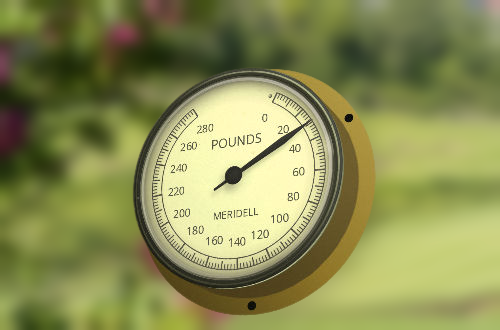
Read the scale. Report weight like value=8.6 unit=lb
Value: value=30 unit=lb
